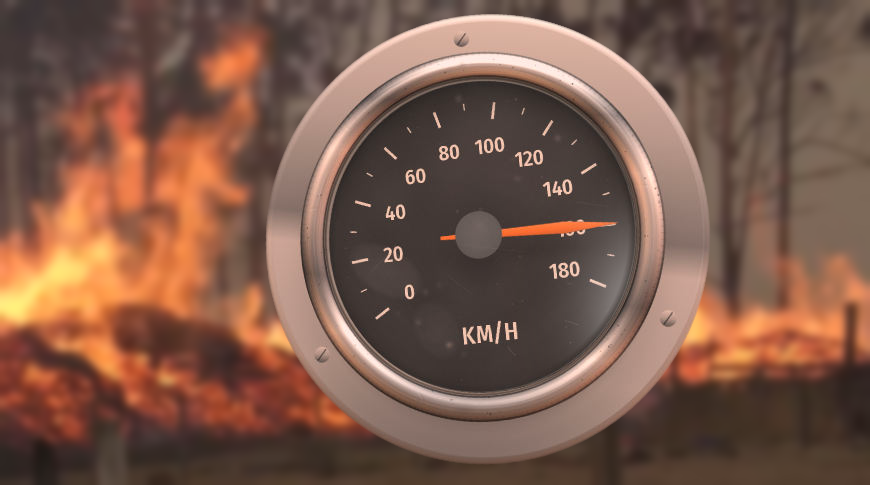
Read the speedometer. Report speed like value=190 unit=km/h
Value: value=160 unit=km/h
